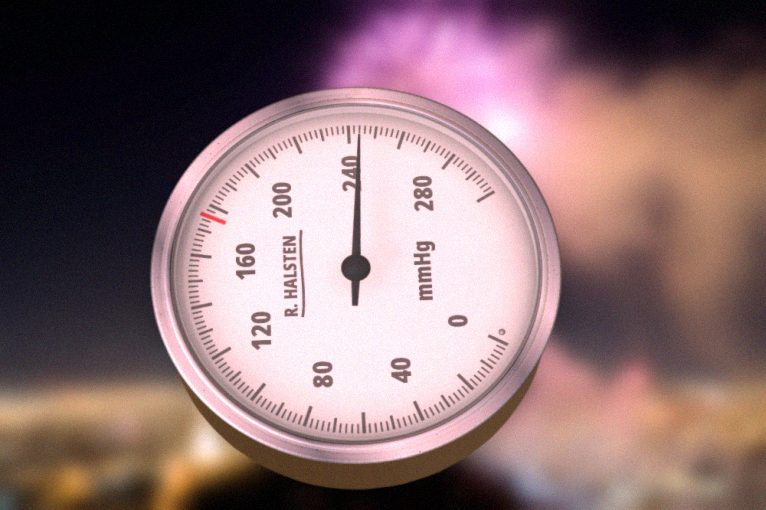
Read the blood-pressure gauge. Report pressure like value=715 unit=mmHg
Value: value=244 unit=mmHg
